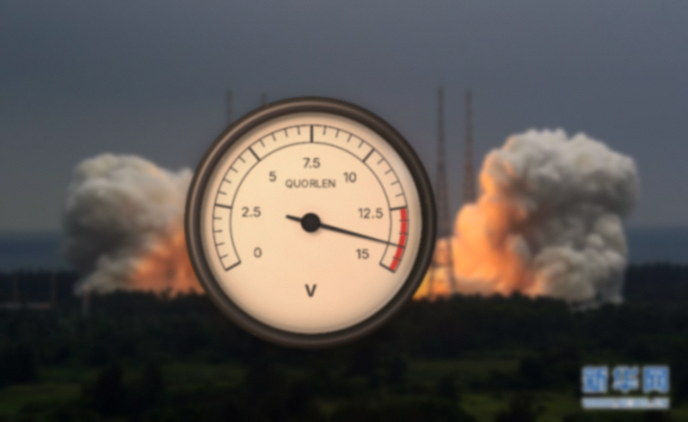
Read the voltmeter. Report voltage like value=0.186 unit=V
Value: value=14 unit=V
